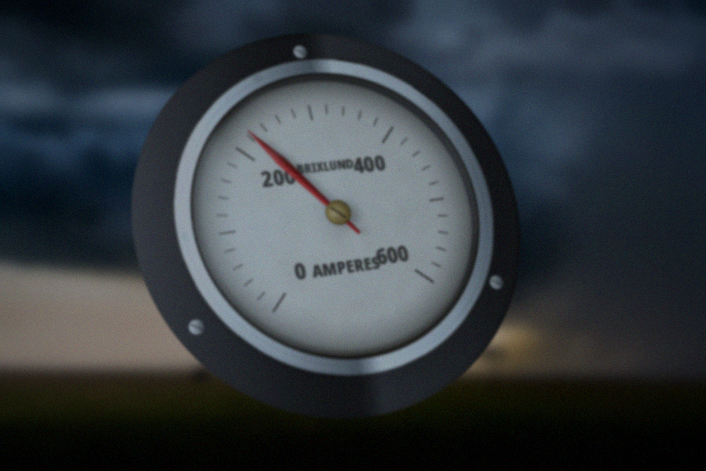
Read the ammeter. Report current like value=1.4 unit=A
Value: value=220 unit=A
